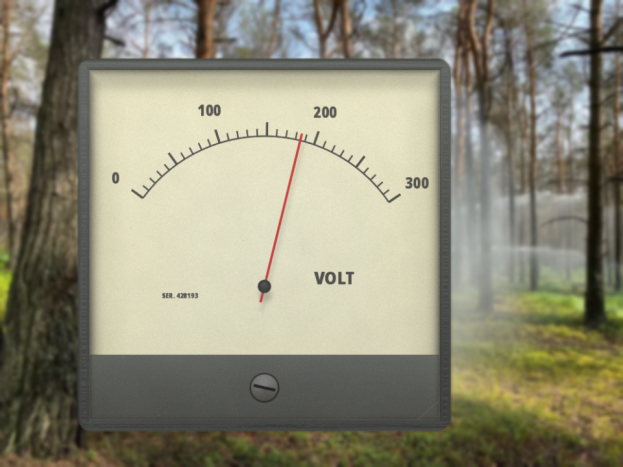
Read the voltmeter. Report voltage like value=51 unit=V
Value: value=185 unit=V
